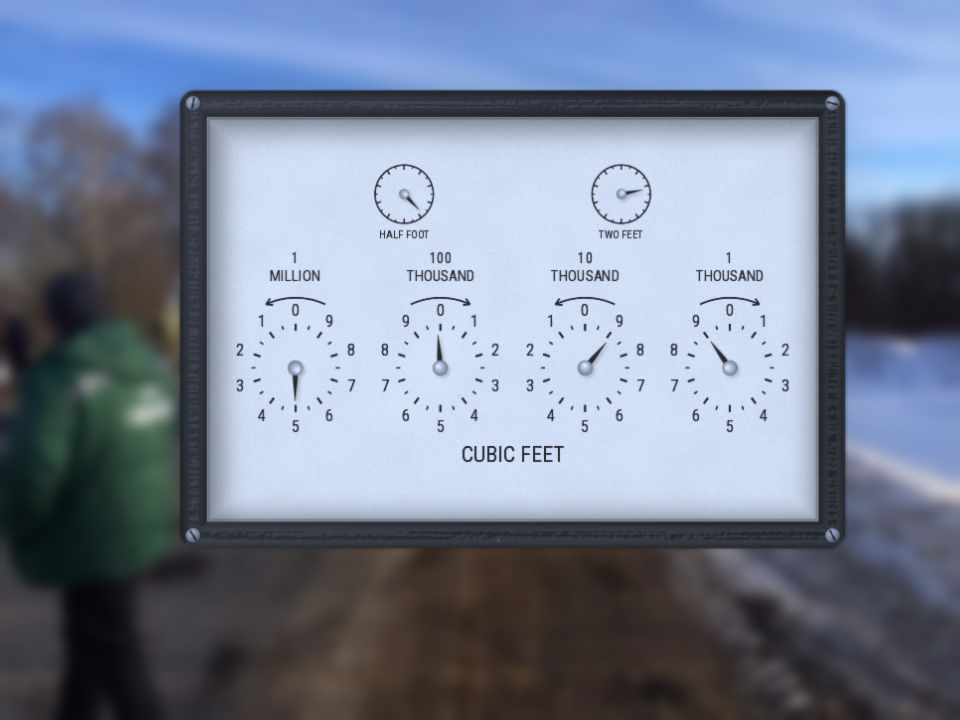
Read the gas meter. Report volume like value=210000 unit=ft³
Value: value=498900 unit=ft³
